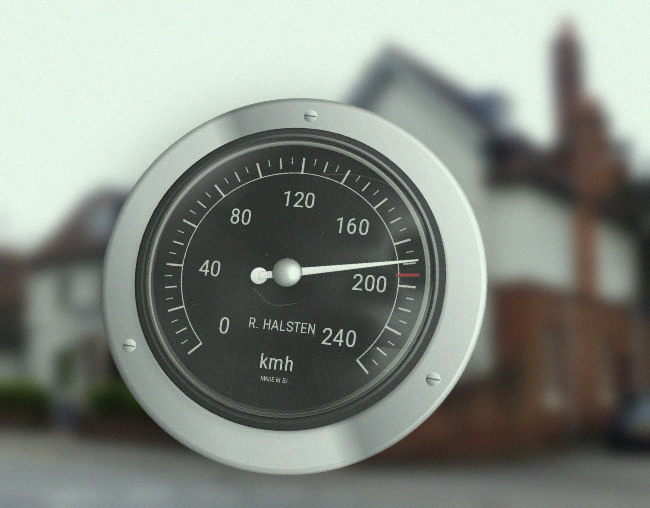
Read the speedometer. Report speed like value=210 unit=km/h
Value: value=190 unit=km/h
